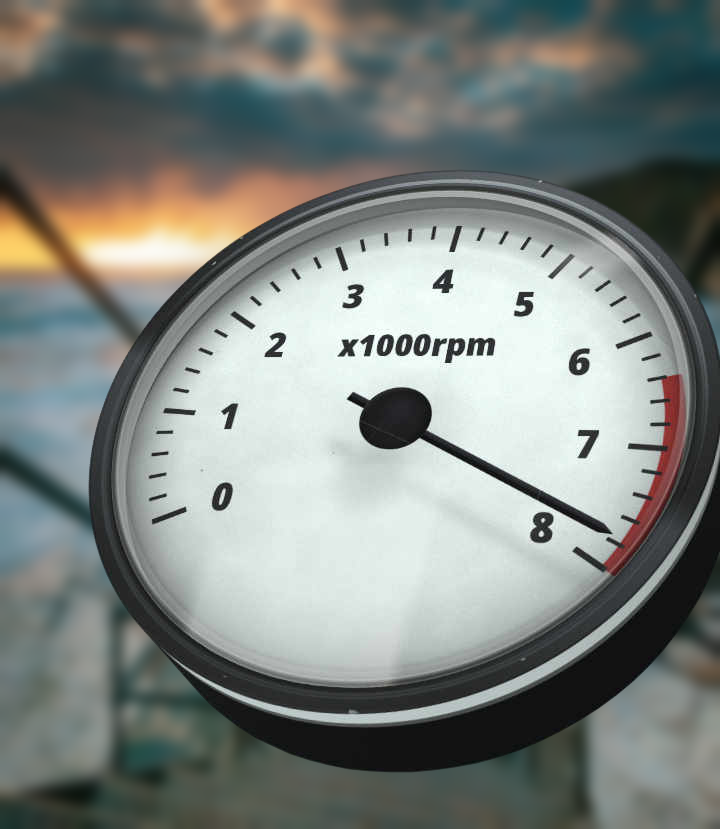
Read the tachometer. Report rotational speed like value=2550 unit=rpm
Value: value=7800 unit=rpm
